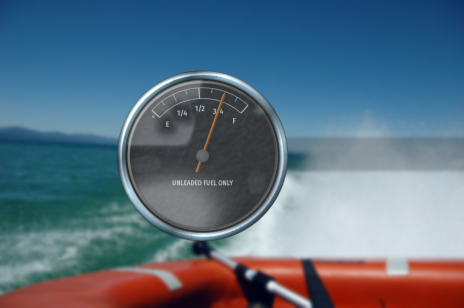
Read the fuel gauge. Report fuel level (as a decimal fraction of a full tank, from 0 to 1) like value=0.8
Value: value=0.75
